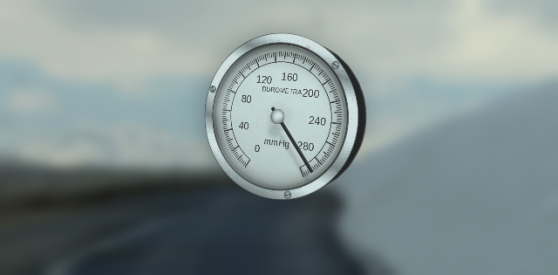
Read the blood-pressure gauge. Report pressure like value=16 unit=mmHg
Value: value=290 unit=mmHg
